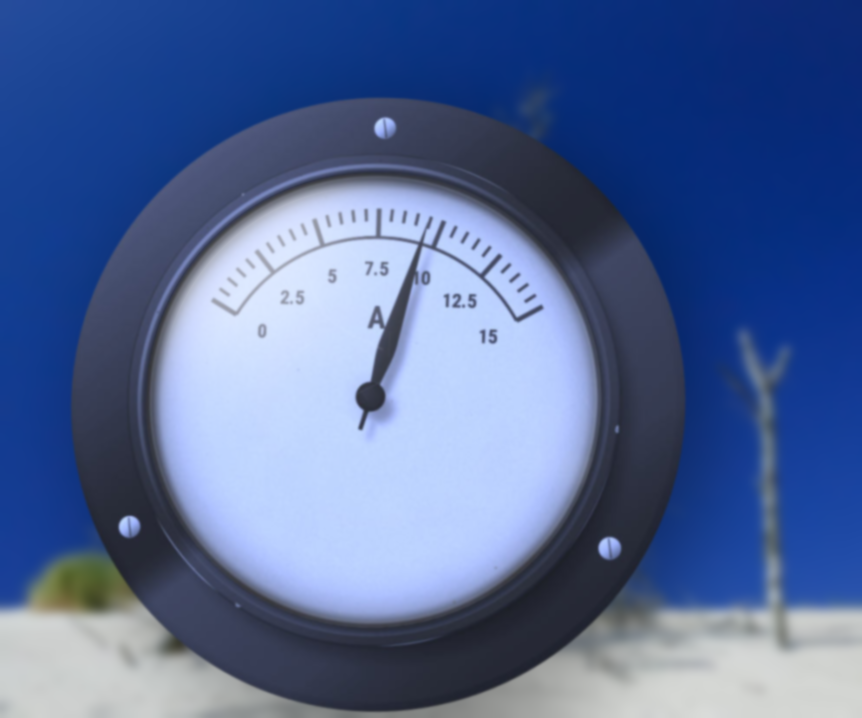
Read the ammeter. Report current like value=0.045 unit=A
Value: value=9.5 unit=A
